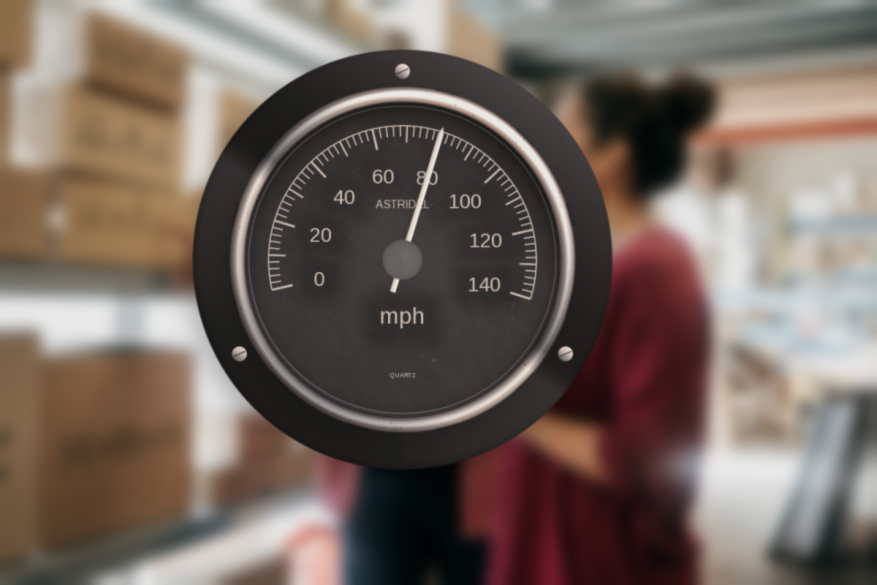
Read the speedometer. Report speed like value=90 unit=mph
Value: value=80 unit=mph
